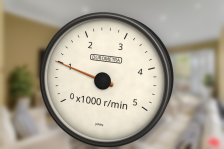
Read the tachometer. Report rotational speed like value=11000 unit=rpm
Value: value=1000 unit=rpm
